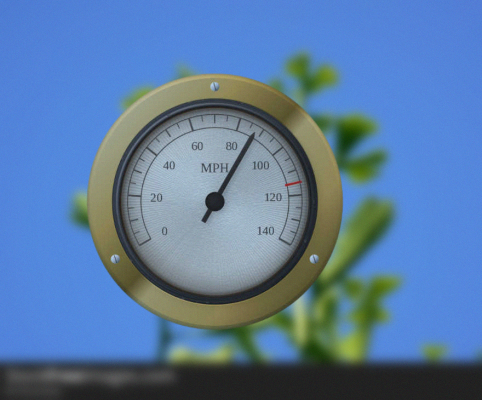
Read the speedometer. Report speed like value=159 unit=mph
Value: value=87.5 unit=mph
